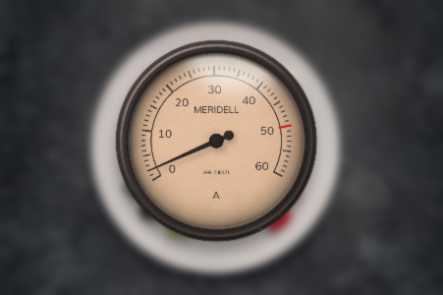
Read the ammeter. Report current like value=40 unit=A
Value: value=2 unit=A
